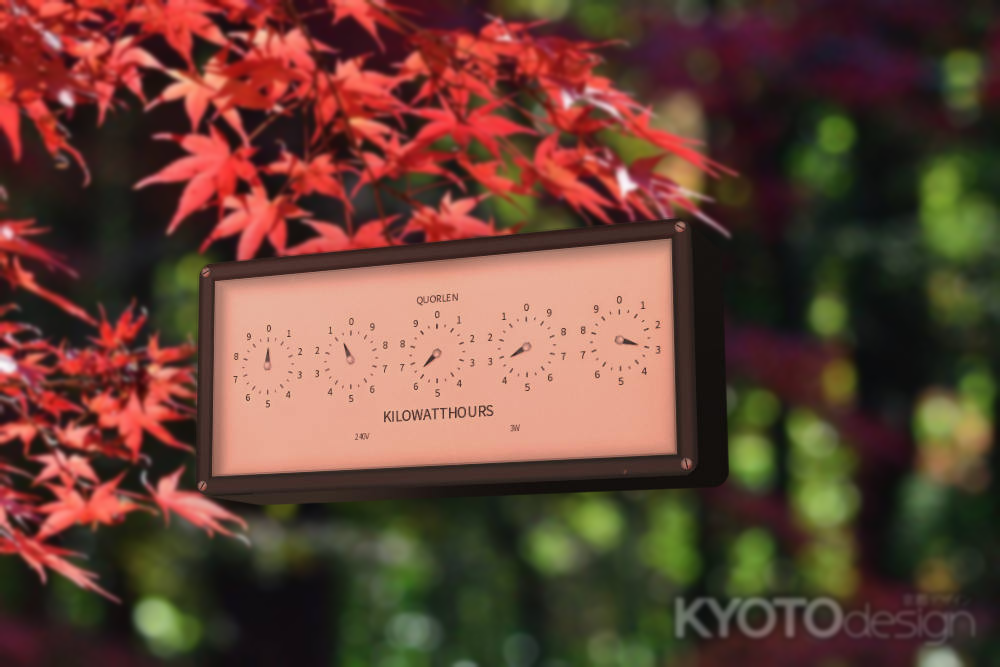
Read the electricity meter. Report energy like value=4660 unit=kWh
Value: value=633 unit=kWh
